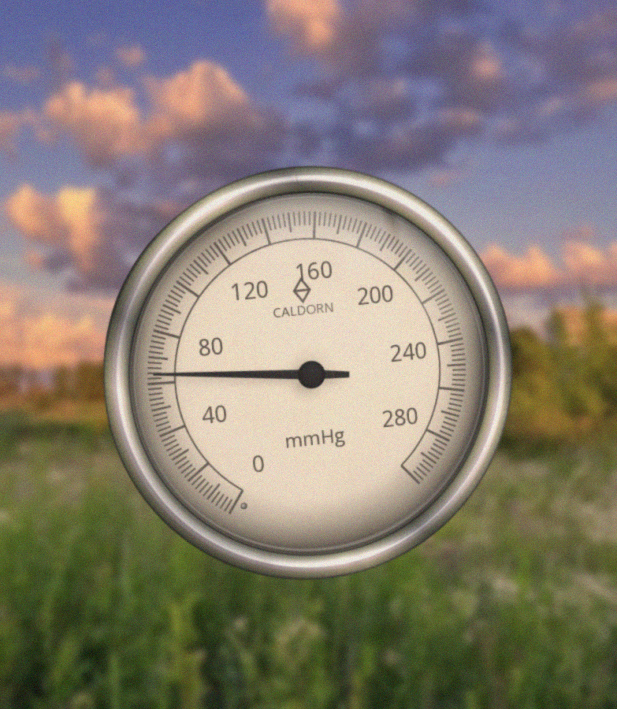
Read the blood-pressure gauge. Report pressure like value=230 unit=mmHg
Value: value=64 unit=mmHg
